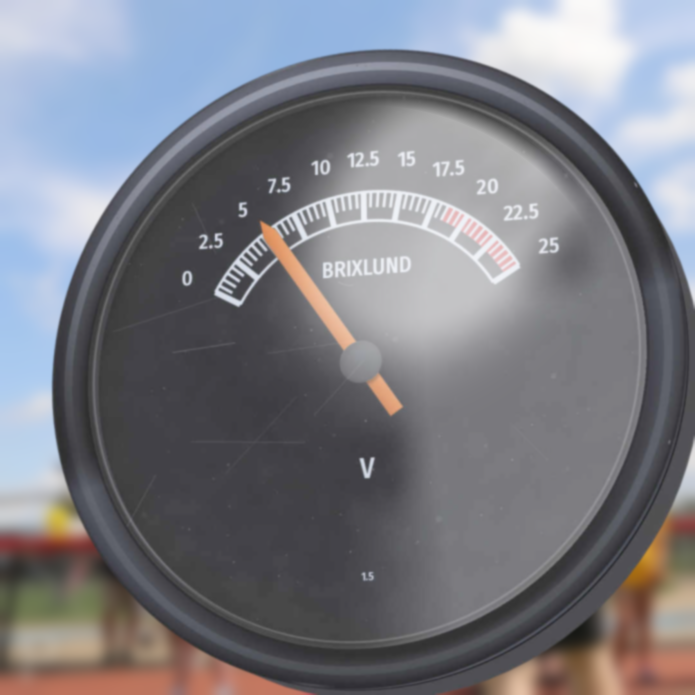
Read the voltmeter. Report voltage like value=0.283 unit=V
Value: value=5.5 unit=V
